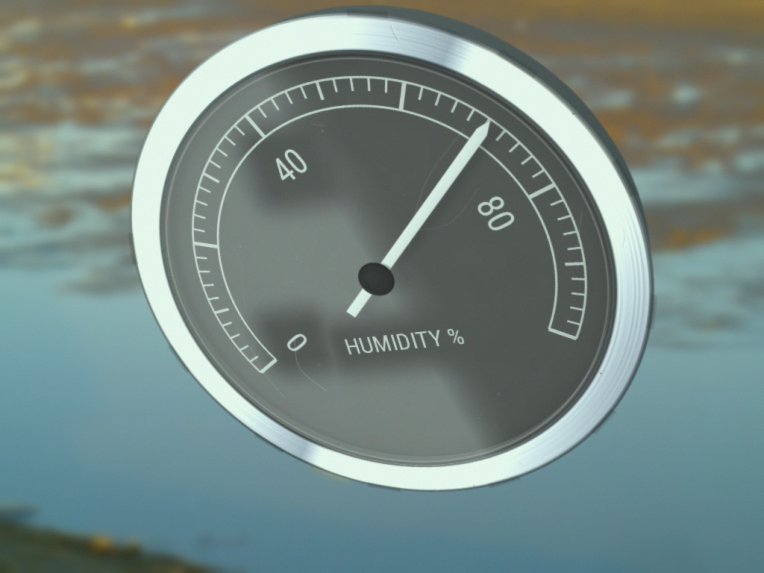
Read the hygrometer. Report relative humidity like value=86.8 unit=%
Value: value=70 unit=%
